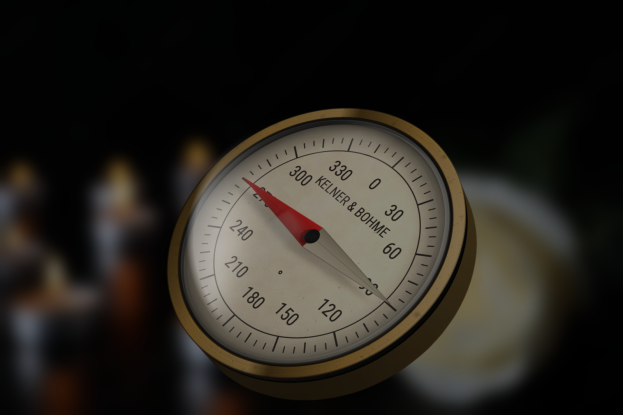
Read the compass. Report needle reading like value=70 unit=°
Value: value=270 unit=°
